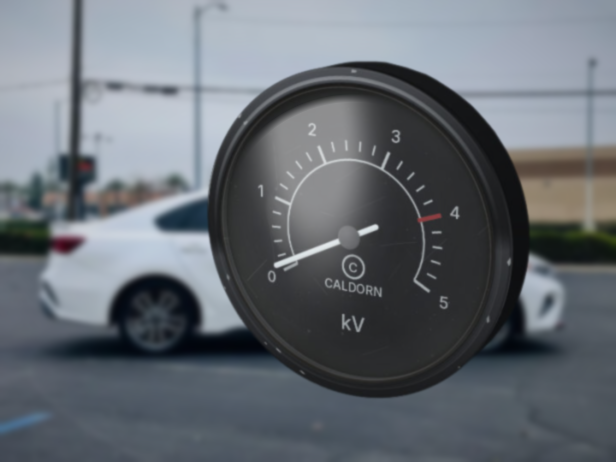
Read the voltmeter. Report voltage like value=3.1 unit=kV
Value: value=0.1 unit=kV
